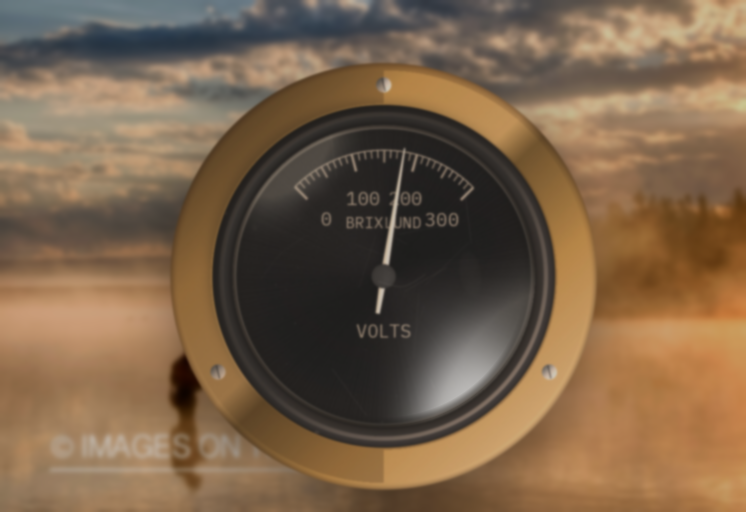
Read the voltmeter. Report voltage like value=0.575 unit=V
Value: value=180 unit=V
